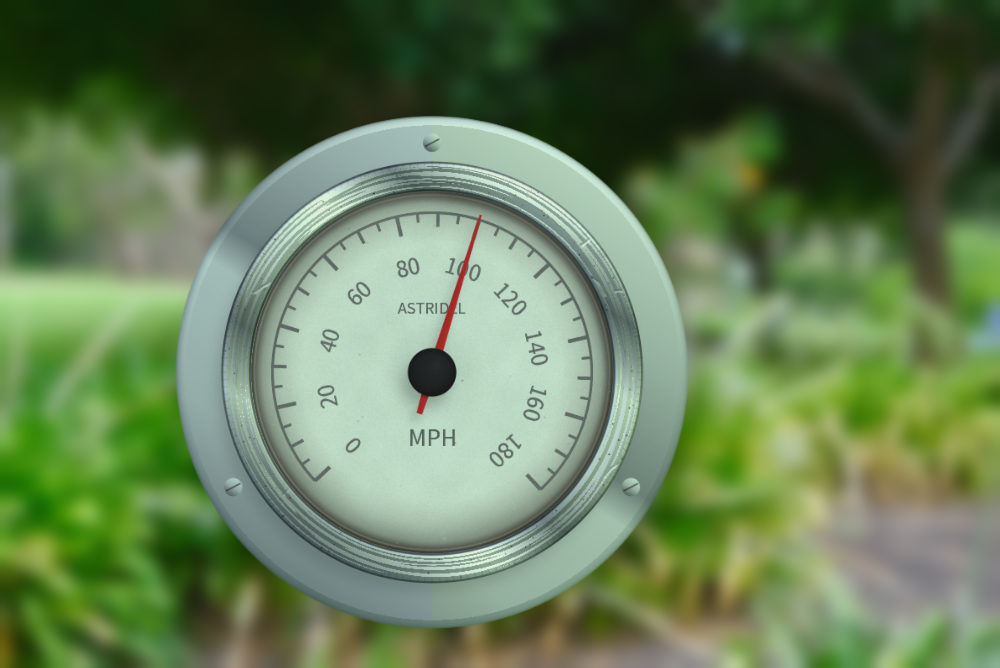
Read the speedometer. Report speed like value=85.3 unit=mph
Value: value=100 unit=mph
